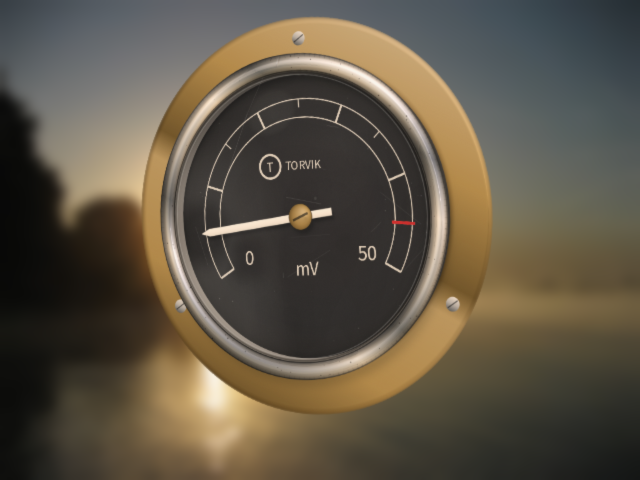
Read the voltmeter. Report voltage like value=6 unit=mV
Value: value=5 unit=mV
